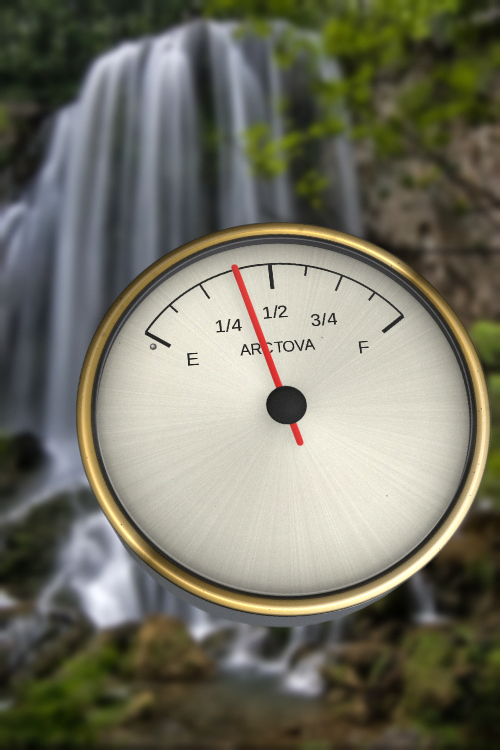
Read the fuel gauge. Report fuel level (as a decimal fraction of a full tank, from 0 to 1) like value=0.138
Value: value=0.375
